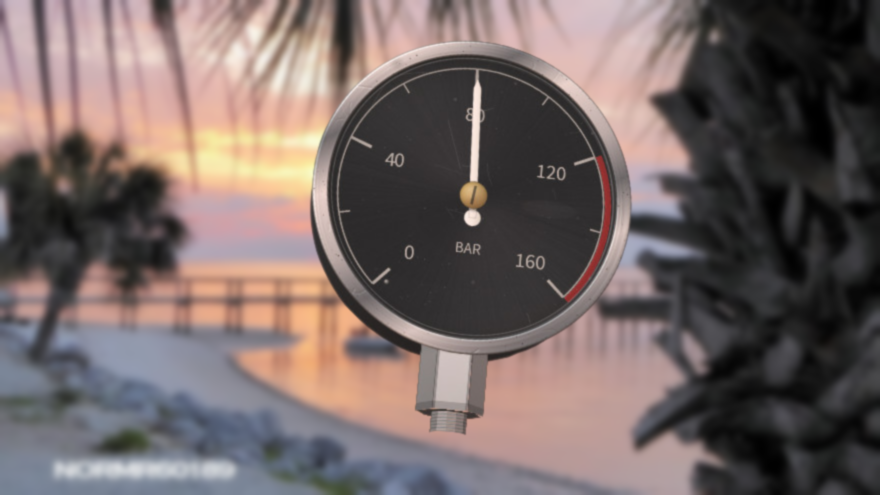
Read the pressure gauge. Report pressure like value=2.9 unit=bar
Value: value=80 unit=bar
